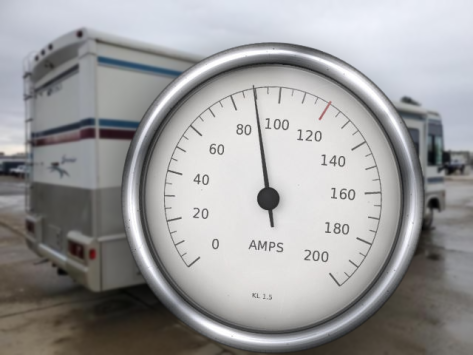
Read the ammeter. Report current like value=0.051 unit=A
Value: value=90 unit=A
